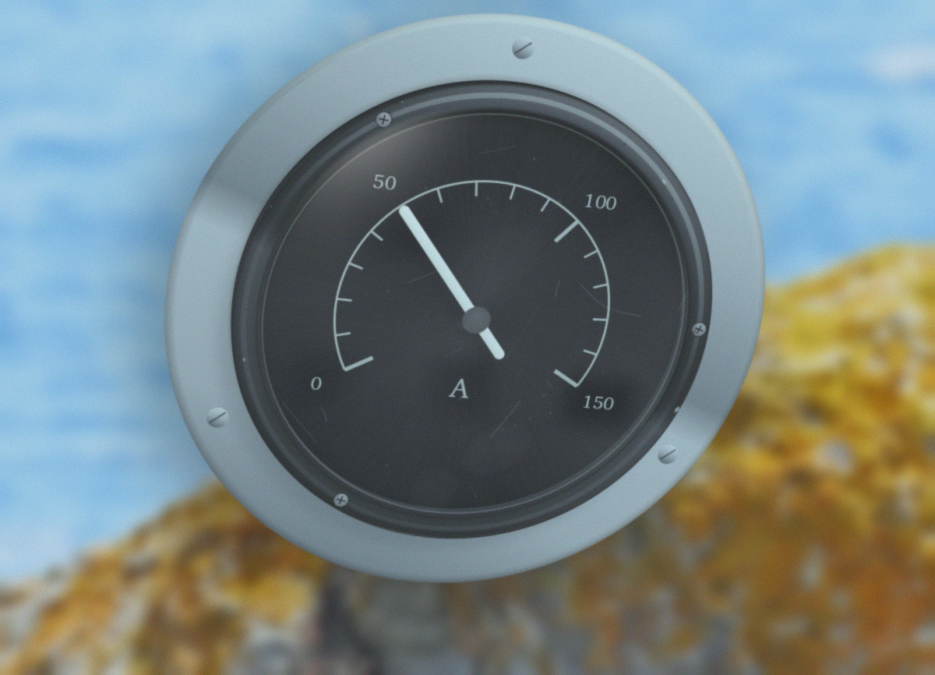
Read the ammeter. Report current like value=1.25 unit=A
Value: value=50 unit=A
